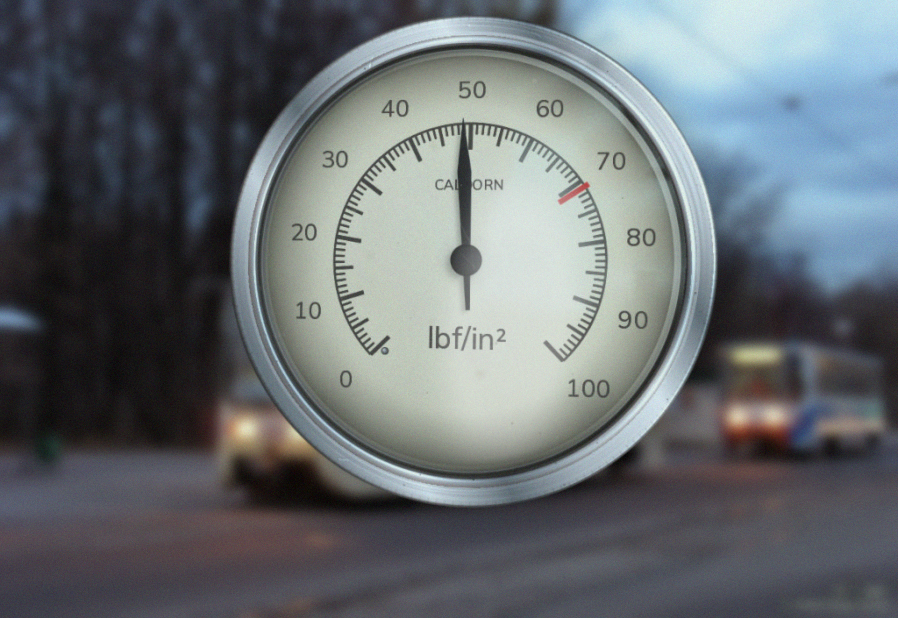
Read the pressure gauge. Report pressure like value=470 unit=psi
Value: value=49 unit=psi
